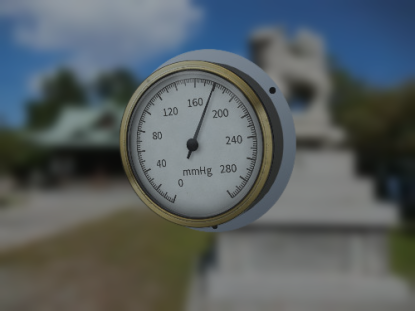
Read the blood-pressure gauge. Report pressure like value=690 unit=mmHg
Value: value=180 unit=mmHg
